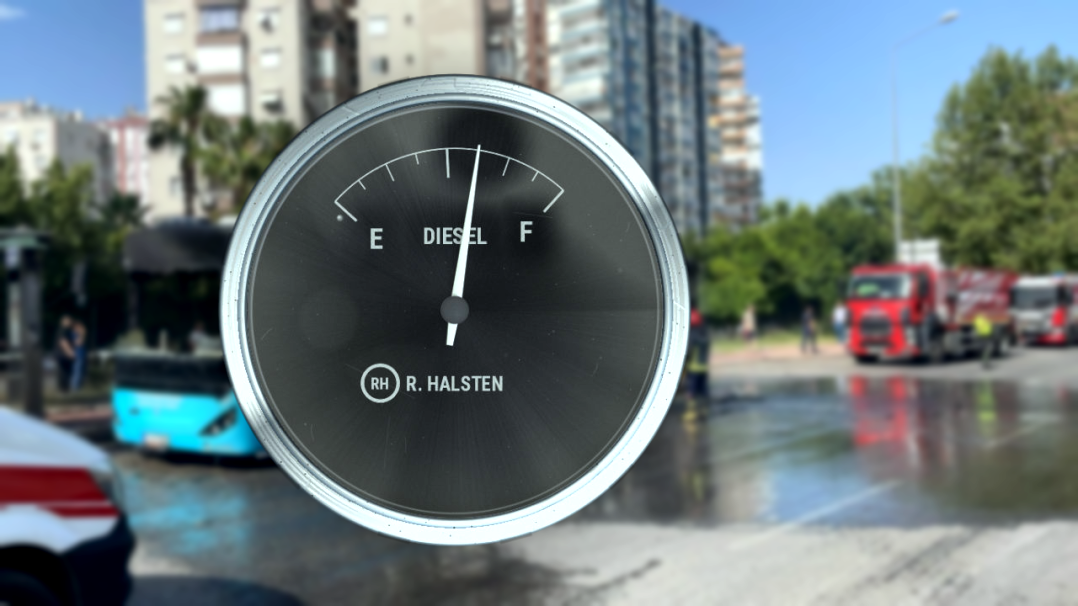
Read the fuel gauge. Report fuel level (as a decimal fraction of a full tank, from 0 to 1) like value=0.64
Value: value=0.625
